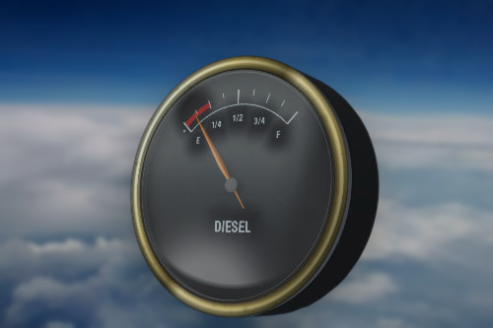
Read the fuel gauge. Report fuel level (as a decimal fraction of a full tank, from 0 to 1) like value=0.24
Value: value=0.125
